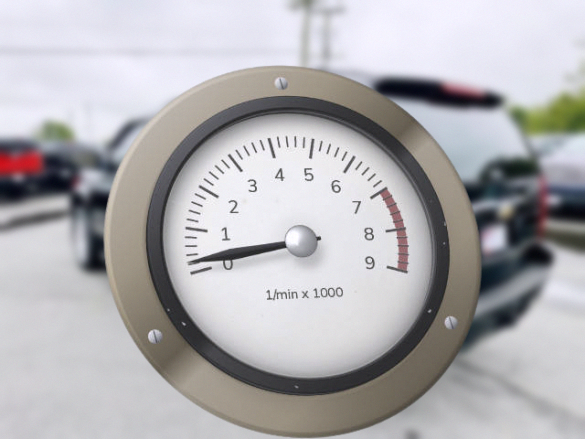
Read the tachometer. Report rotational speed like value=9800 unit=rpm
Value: value=200 unit=rpm
